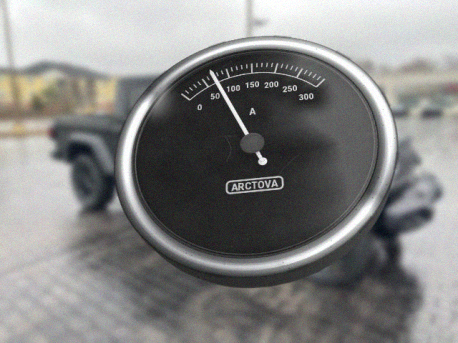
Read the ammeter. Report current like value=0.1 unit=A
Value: value=70 unit=A
